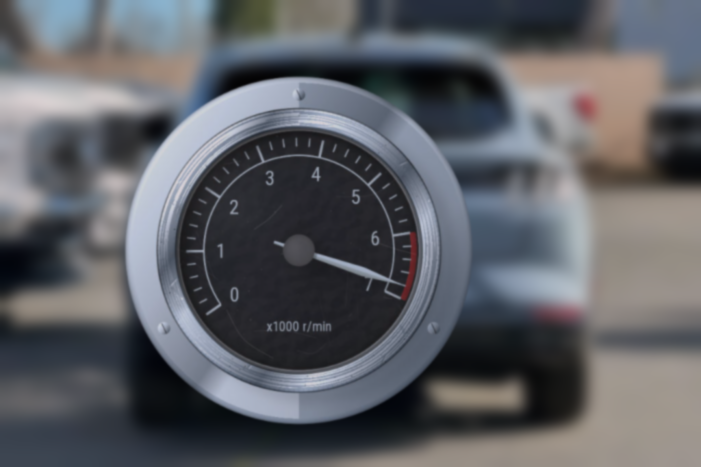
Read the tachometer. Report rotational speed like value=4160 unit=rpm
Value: value=6800 unit=rpm
